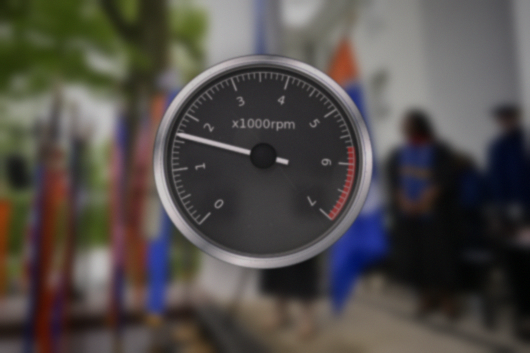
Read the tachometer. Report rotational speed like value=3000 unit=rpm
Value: value=1600 unit=rpm
